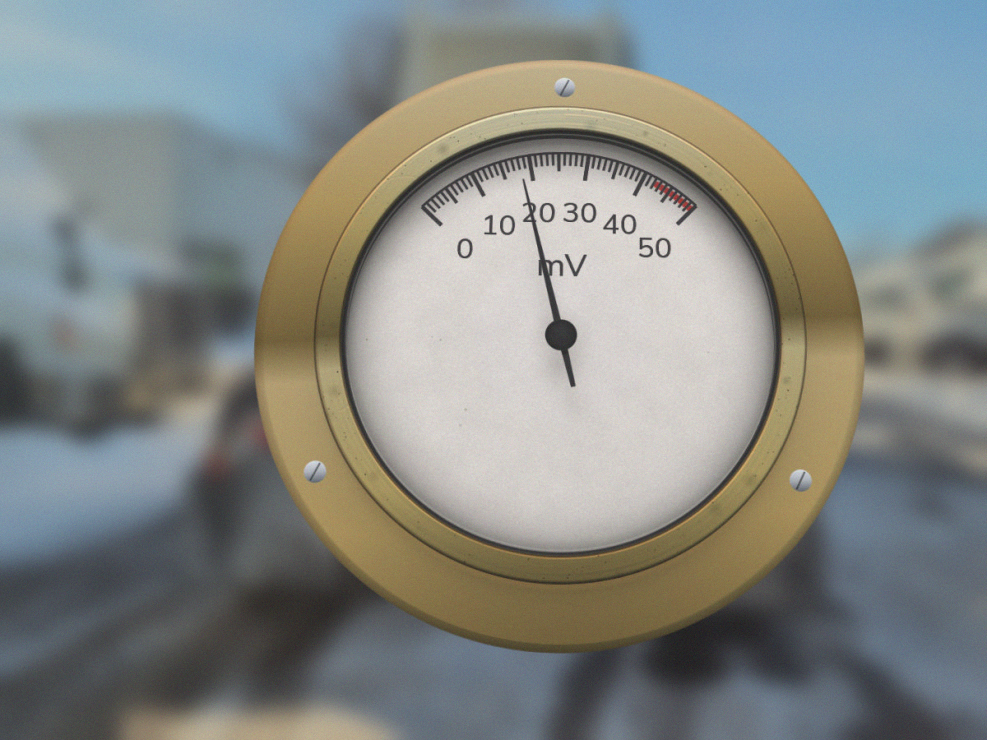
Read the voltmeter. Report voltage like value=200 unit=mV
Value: value=18 unit=mV
